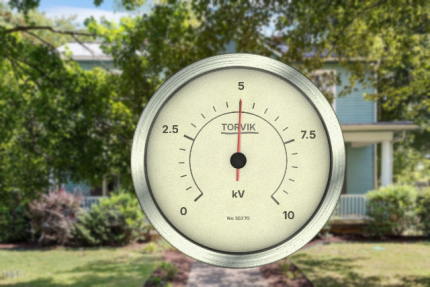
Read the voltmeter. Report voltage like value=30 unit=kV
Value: value=5 unit=kV
